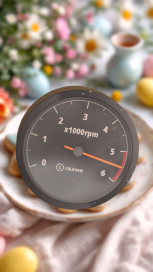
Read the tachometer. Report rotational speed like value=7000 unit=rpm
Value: value=5500 unit=rpm
